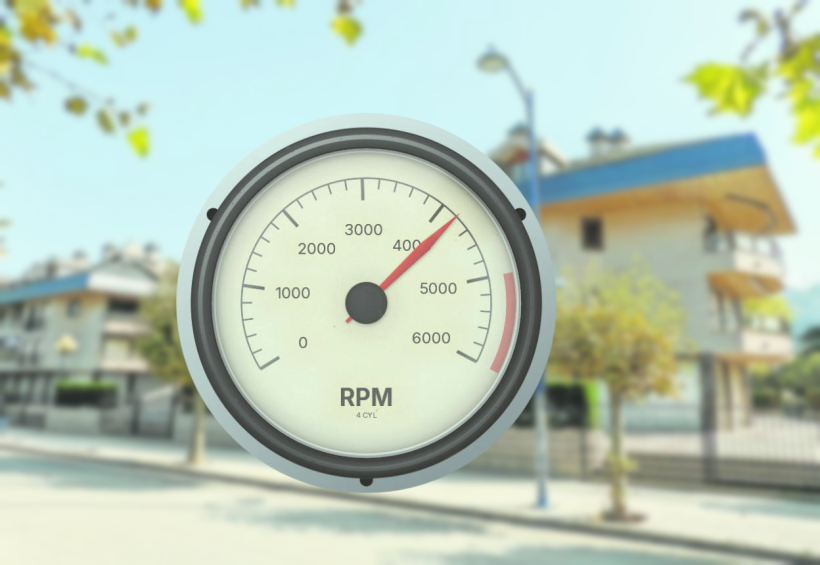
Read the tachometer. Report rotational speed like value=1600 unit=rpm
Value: value=4200 unit=rpm
